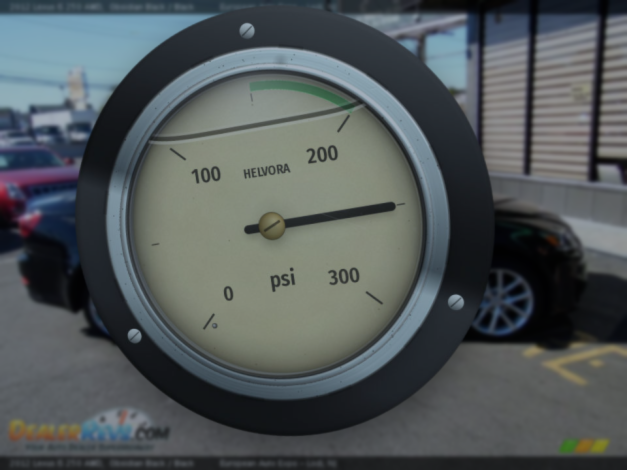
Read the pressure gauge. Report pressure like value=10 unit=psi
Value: value=250 unit=psi
